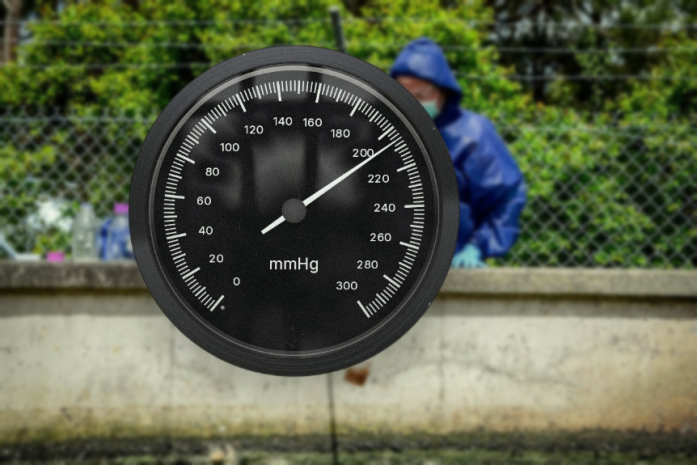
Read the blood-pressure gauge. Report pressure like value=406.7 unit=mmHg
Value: value=206 unit=mmHg
